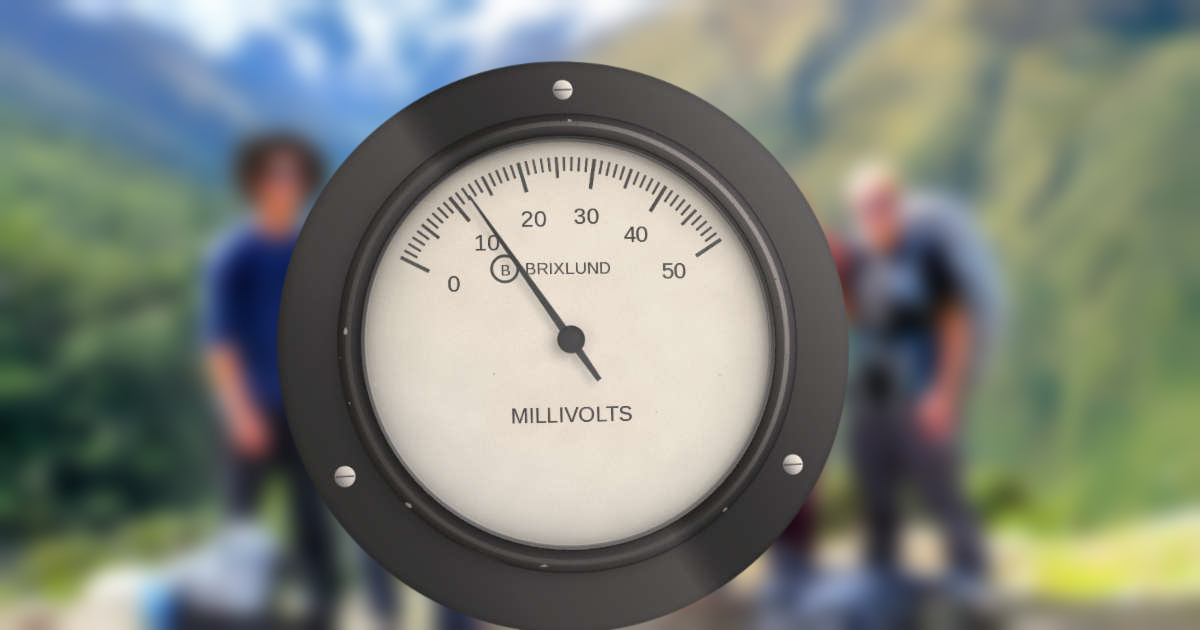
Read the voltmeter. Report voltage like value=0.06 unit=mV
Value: value=12 unit=mV
